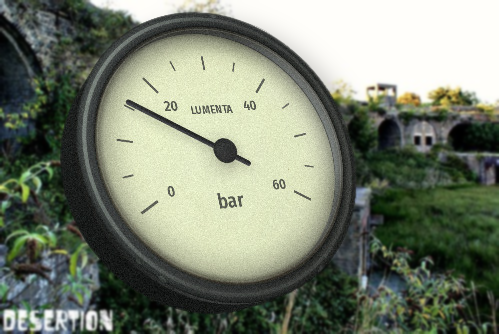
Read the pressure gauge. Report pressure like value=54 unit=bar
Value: value=15 unit=bar
